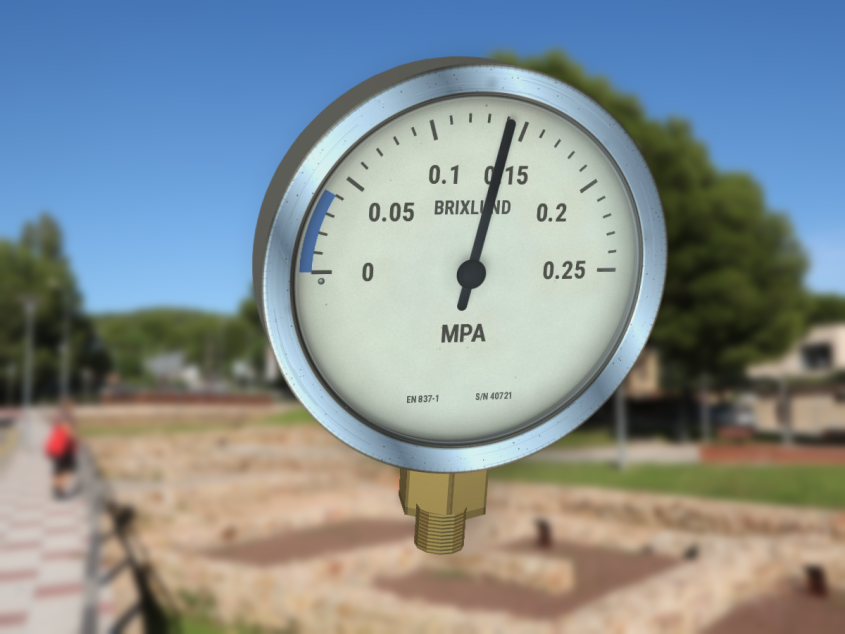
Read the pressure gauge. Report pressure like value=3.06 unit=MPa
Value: value=0.14 unit=MPa
